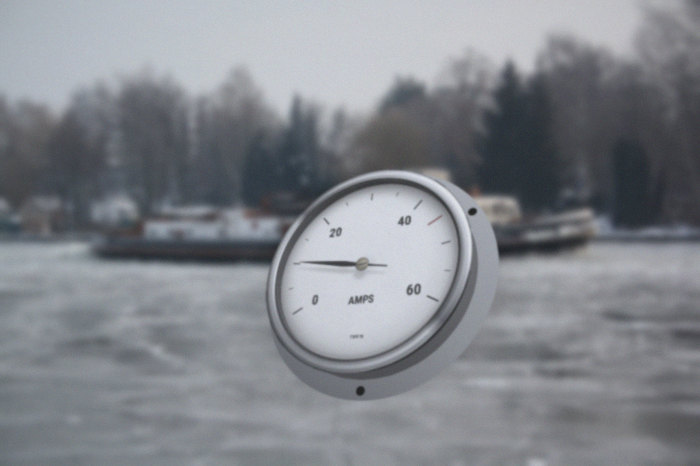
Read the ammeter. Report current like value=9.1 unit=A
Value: value=10 unit=A
